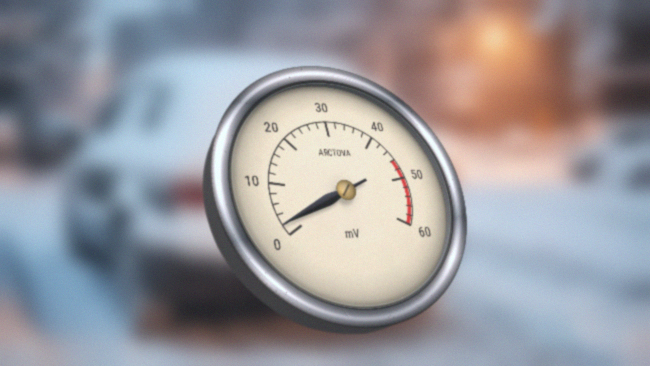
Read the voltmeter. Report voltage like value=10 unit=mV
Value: value=2 unit=mV
